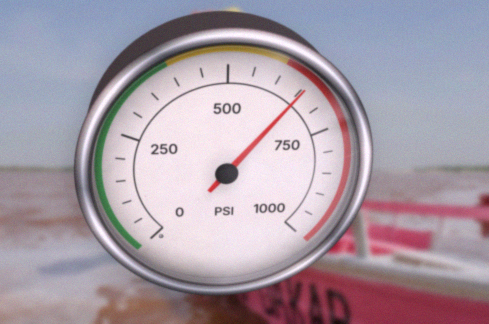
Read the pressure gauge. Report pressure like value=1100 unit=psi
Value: value=650 unit=psi
